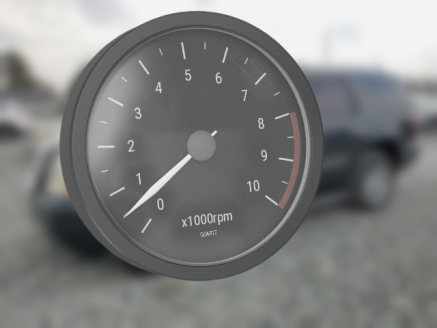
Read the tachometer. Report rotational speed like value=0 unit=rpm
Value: value=500 unit=rpm
